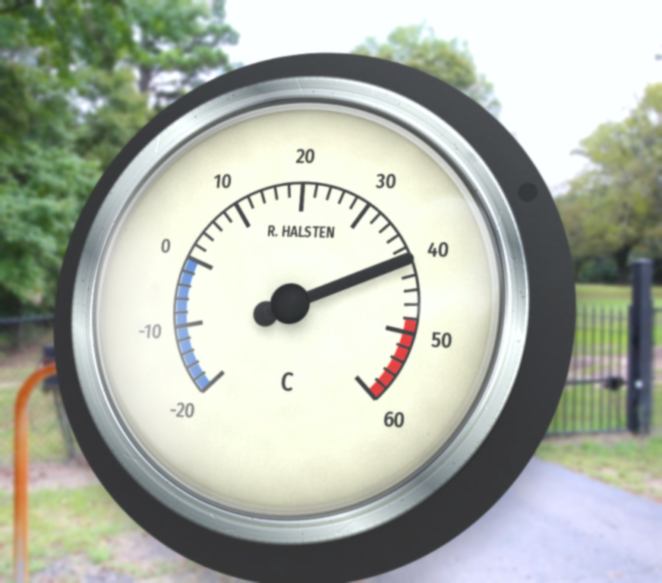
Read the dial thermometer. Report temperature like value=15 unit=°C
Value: value=40 unit=°C
